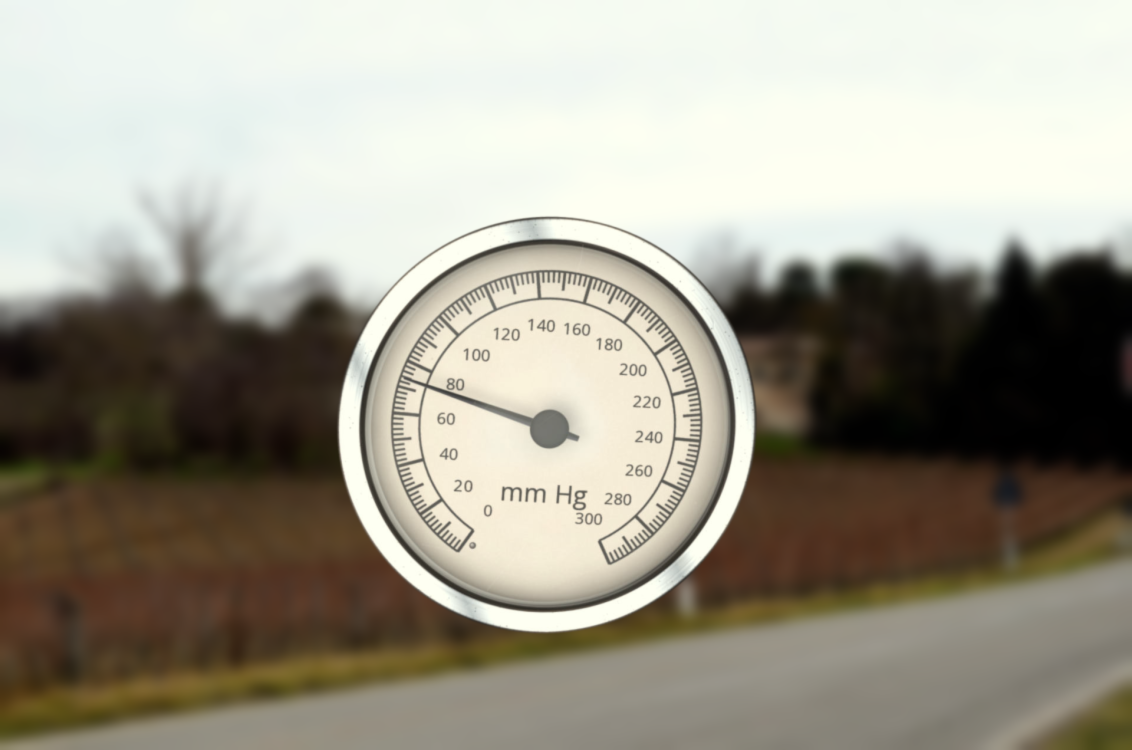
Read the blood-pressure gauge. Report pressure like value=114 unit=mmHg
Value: value=74 unit=mmHg
